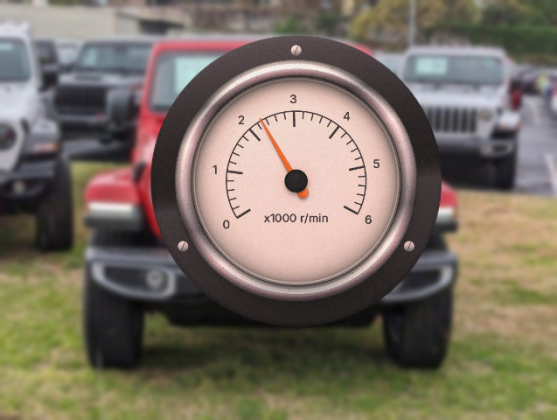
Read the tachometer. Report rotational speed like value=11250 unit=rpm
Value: value=2300 unit=rpm
